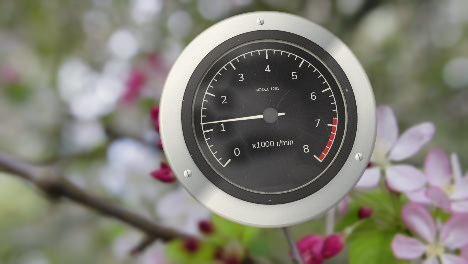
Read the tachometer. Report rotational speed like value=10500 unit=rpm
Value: value=1200 unit=rpm
